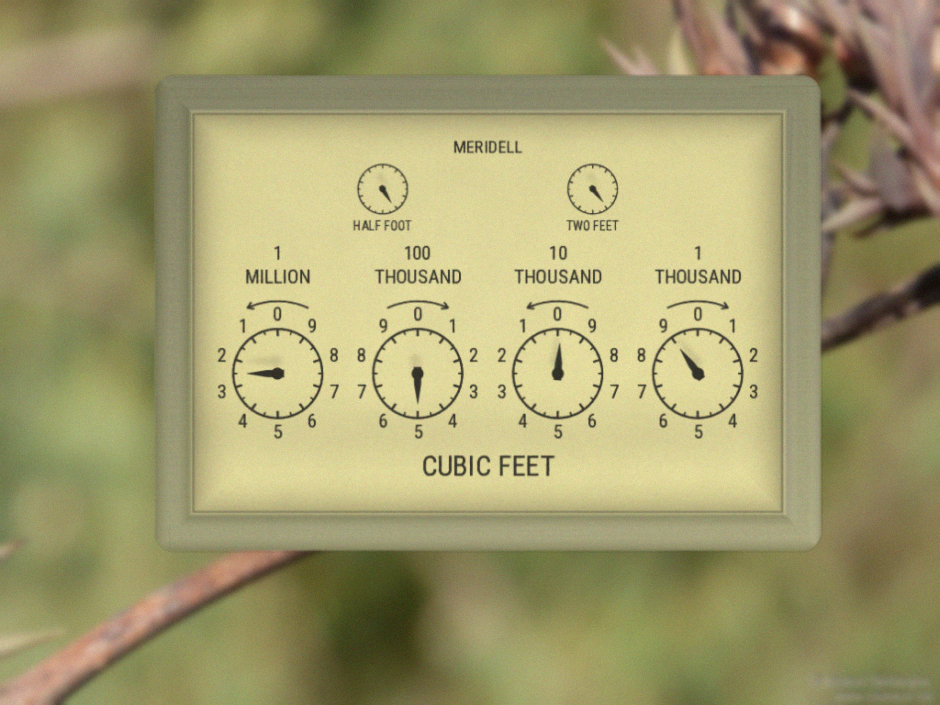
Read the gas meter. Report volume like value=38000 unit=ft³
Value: value=249900 unit=ft³
